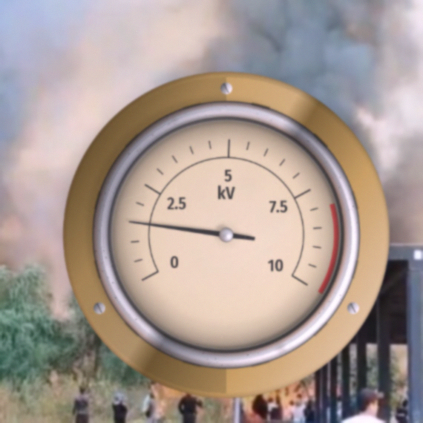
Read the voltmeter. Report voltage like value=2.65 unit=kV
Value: value=1.5 unit=kV
